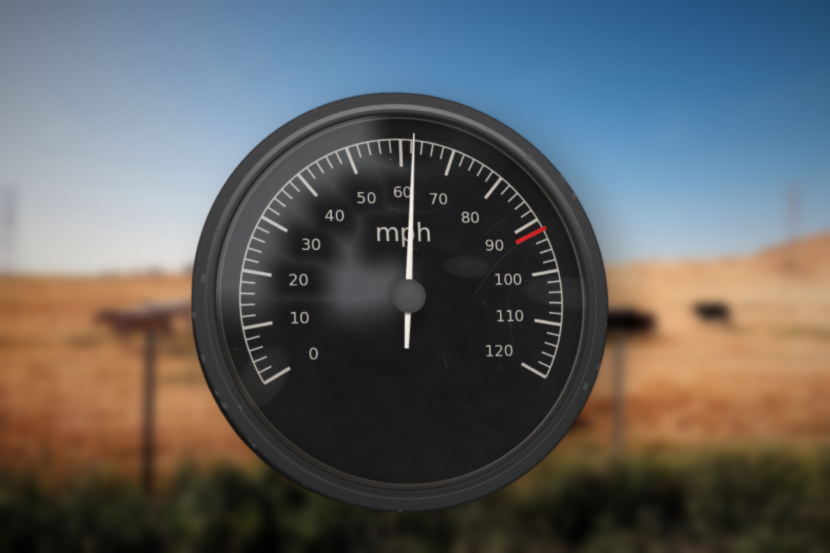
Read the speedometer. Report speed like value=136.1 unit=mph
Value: value=62 unit=mph
